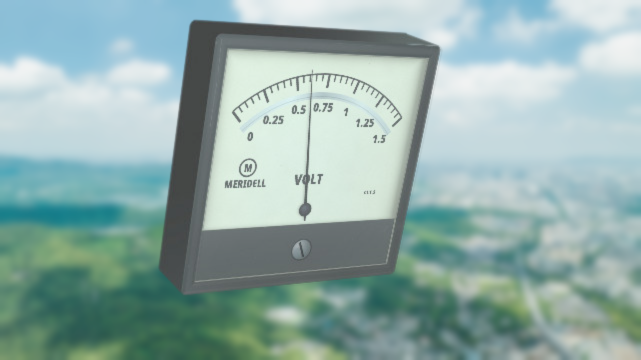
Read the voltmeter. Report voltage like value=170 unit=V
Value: value=0.6 unit=V
